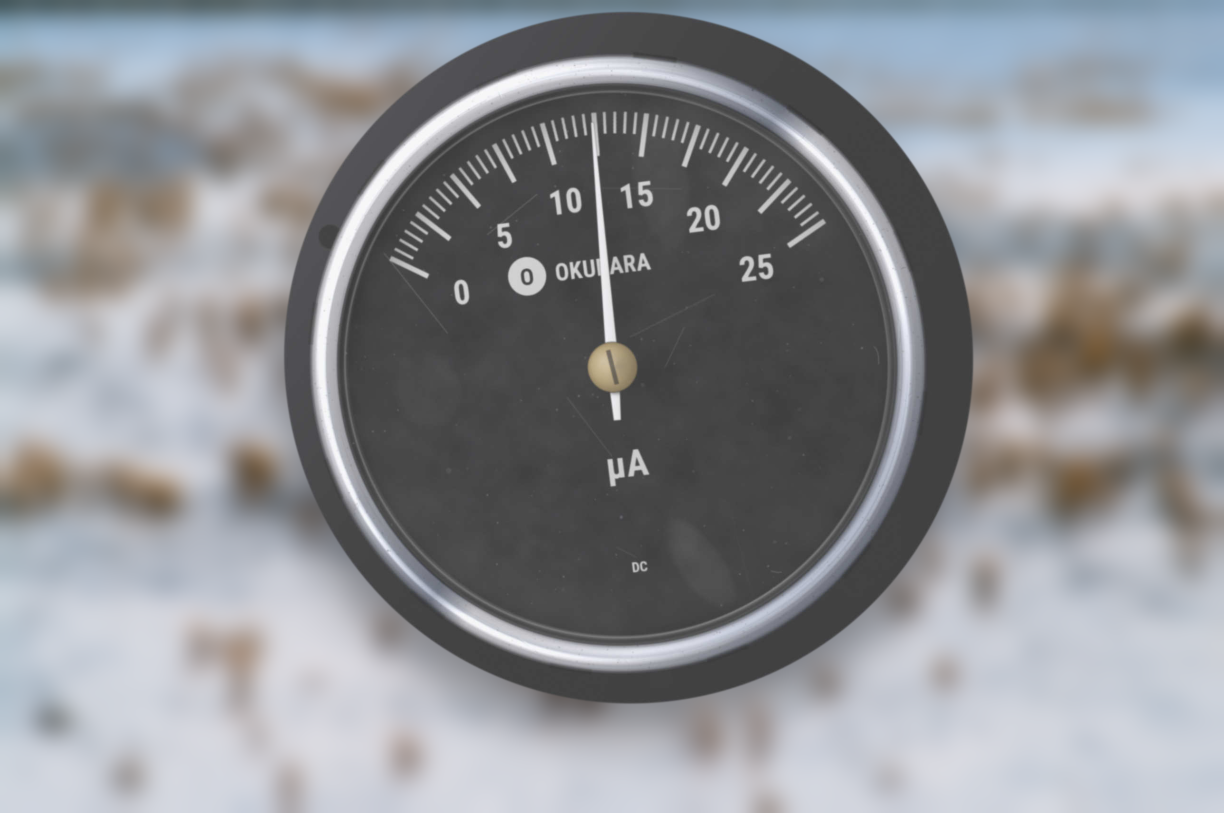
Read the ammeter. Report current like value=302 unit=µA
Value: value=12.5 unit=µA
